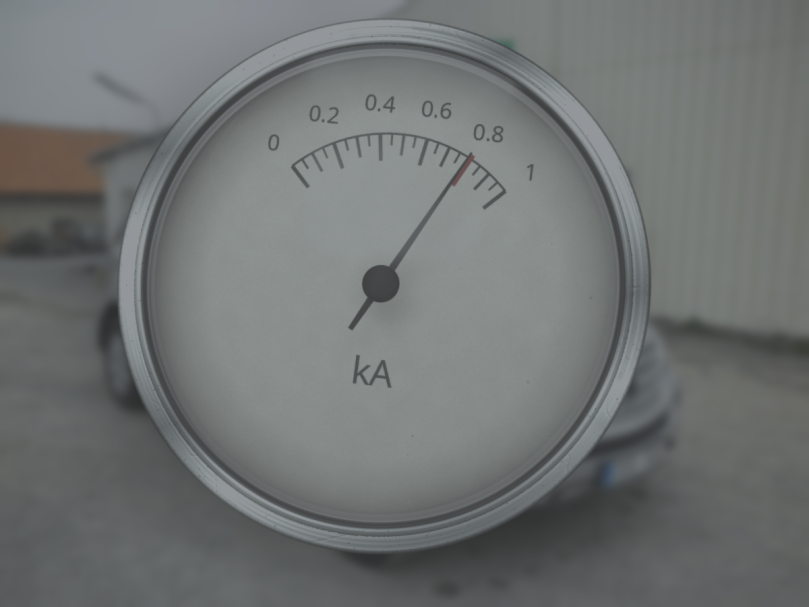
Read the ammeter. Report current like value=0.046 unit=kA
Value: value=0.8 unit=kA
